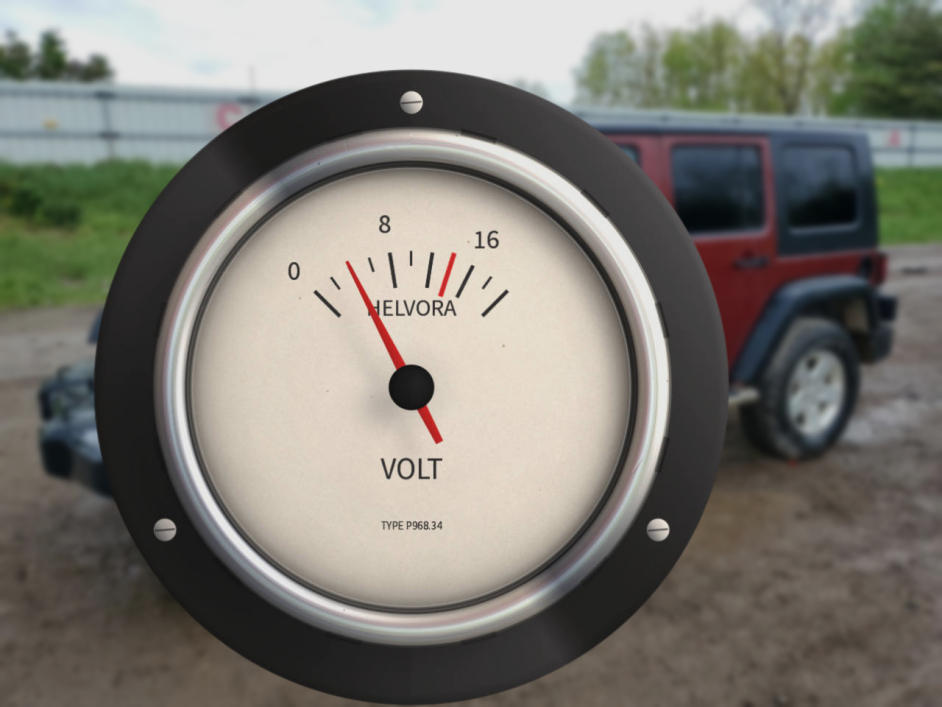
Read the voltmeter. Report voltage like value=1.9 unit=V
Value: value=4 unit=V
